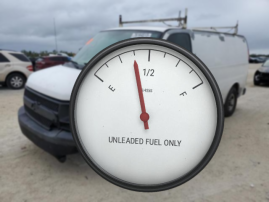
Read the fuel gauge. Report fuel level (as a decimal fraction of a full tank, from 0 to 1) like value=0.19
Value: value=0.375
